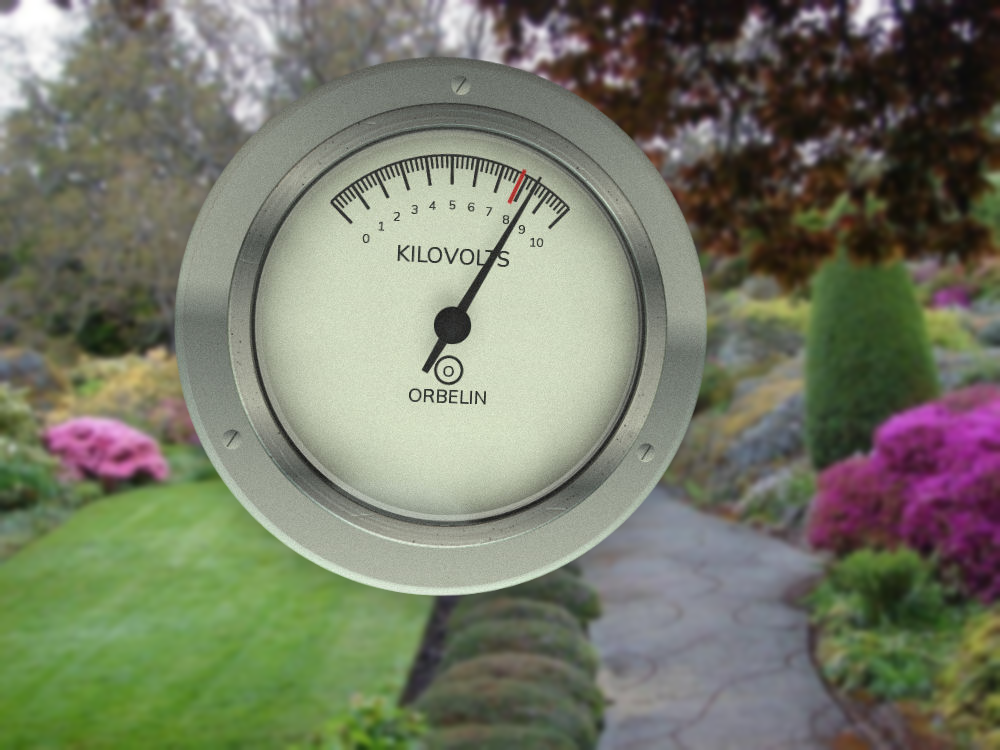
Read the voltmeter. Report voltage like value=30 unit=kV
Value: value=8.4 unit=kV
